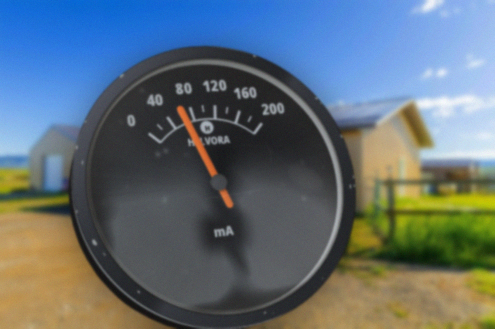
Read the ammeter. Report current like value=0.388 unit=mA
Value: value=60 unit=mA
